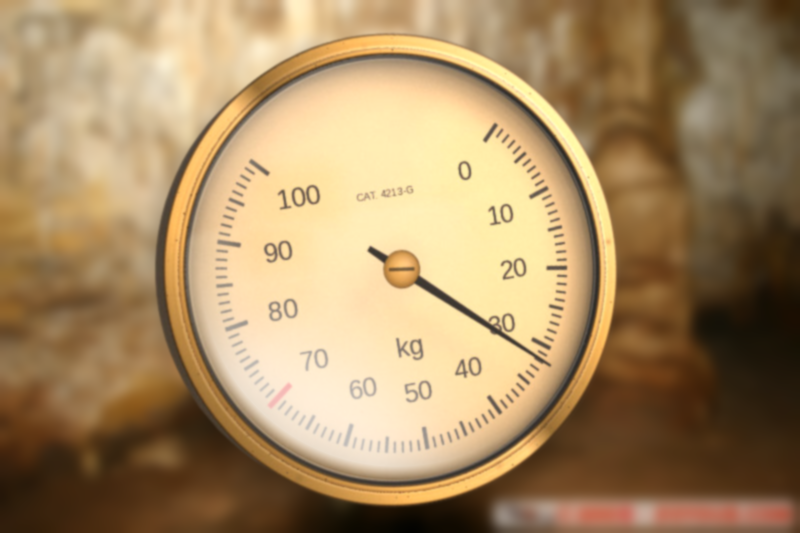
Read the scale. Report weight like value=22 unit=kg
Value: value=32 unit=kg
